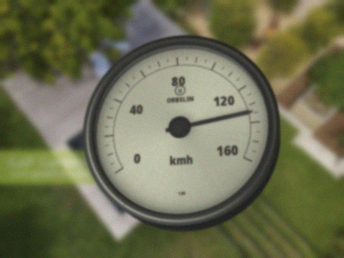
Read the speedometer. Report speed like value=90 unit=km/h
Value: value=135 unit=km/h
